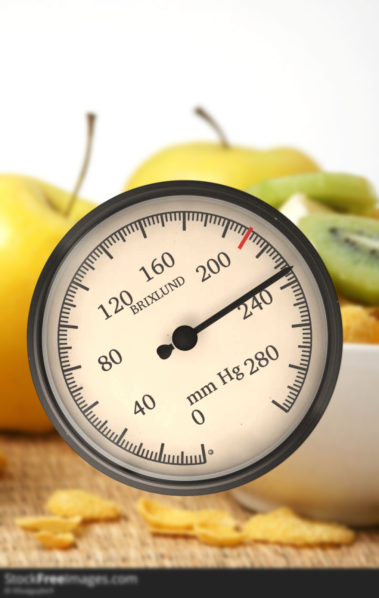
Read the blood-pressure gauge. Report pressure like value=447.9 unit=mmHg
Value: value=234 unit=mmHg
